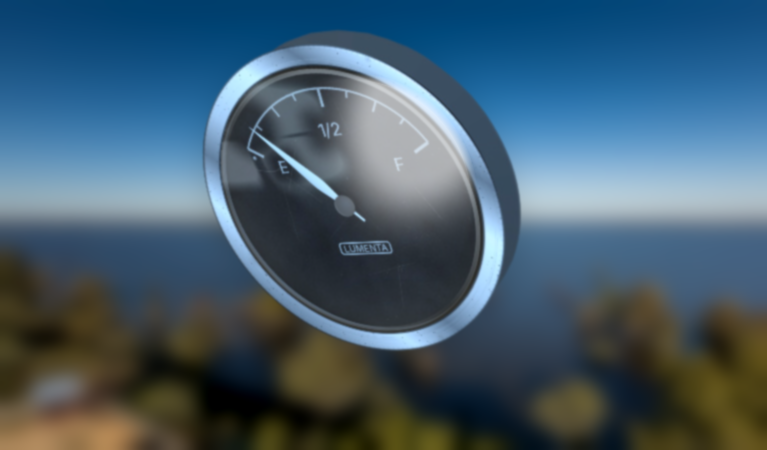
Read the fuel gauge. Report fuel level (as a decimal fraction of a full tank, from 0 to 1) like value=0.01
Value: value=0.125
